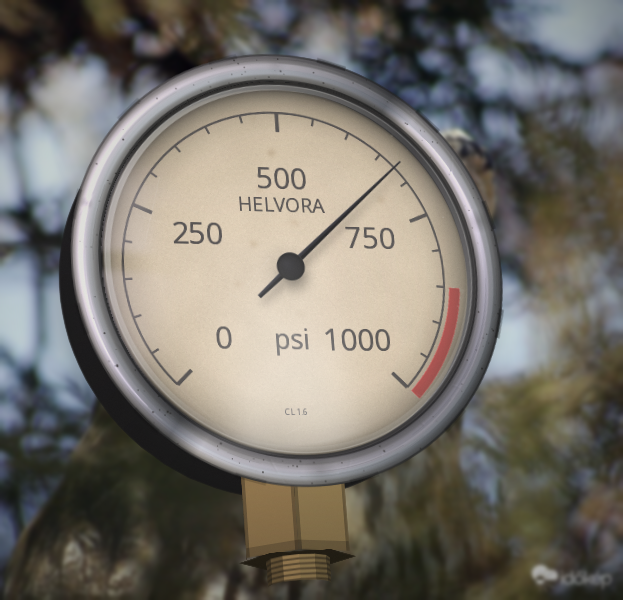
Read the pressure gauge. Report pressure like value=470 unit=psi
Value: value=675 unit=psi
